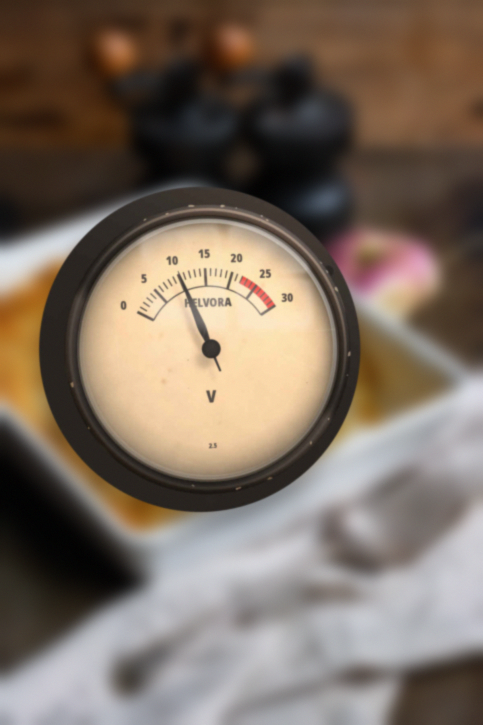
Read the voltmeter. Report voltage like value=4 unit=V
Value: value=10 unit=V
